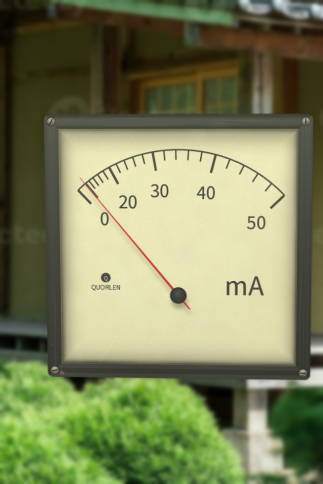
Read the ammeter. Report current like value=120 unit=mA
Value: value=10 unit=mA
